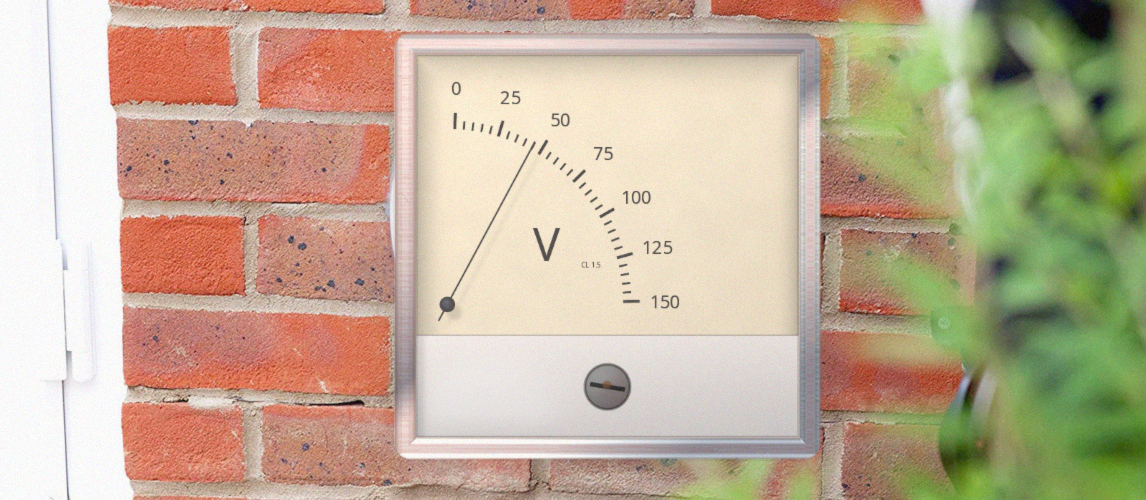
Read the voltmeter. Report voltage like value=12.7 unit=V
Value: value=45 unit=V
